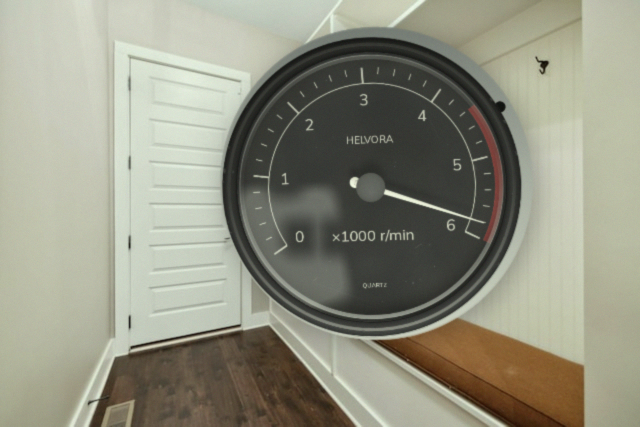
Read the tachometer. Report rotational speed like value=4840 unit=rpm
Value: value=5800 unit=rpm
